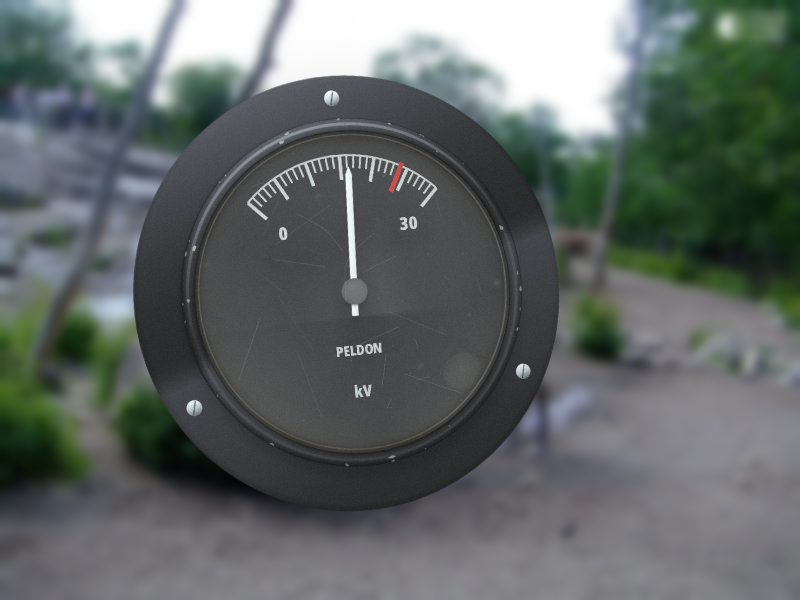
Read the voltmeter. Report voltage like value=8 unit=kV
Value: value=16 unit=kV
